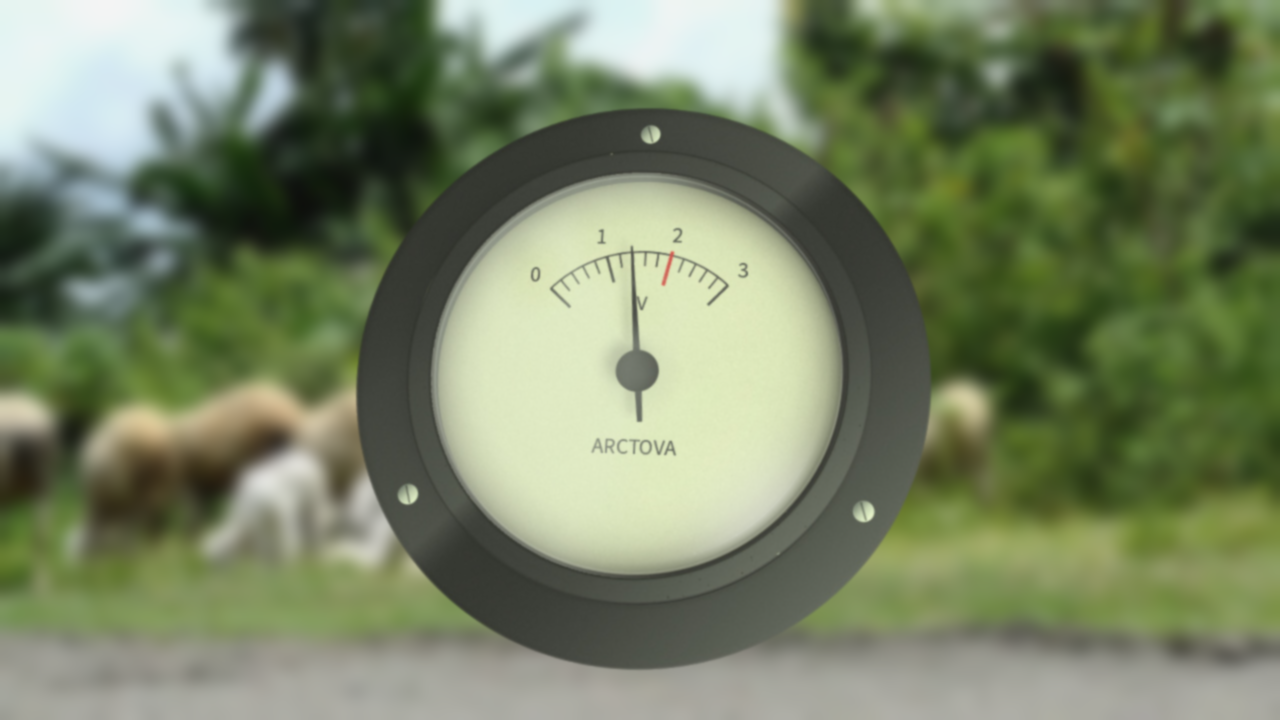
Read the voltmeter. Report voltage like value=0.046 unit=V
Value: value=1.4 unit=V
